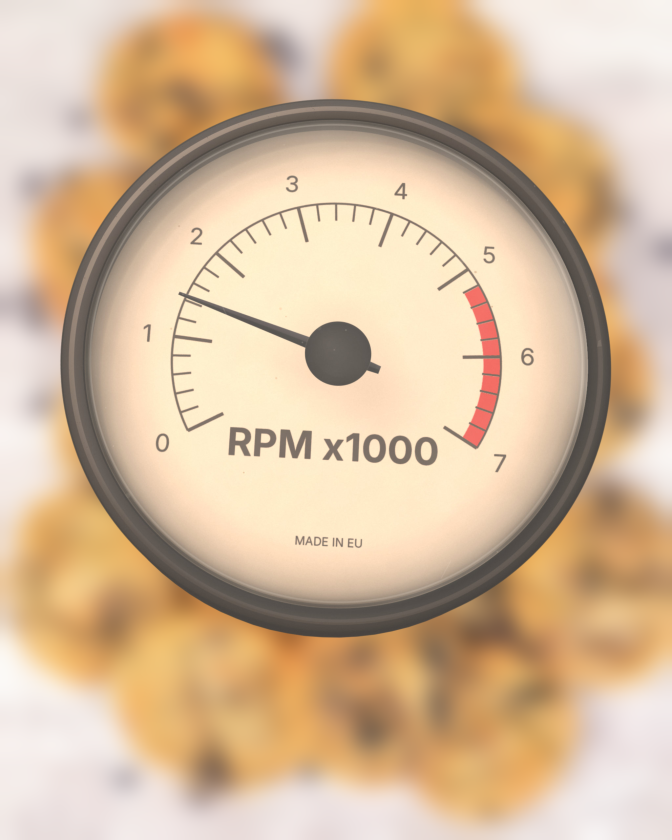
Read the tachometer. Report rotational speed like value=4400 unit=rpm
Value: value=1400 unit=rpm
